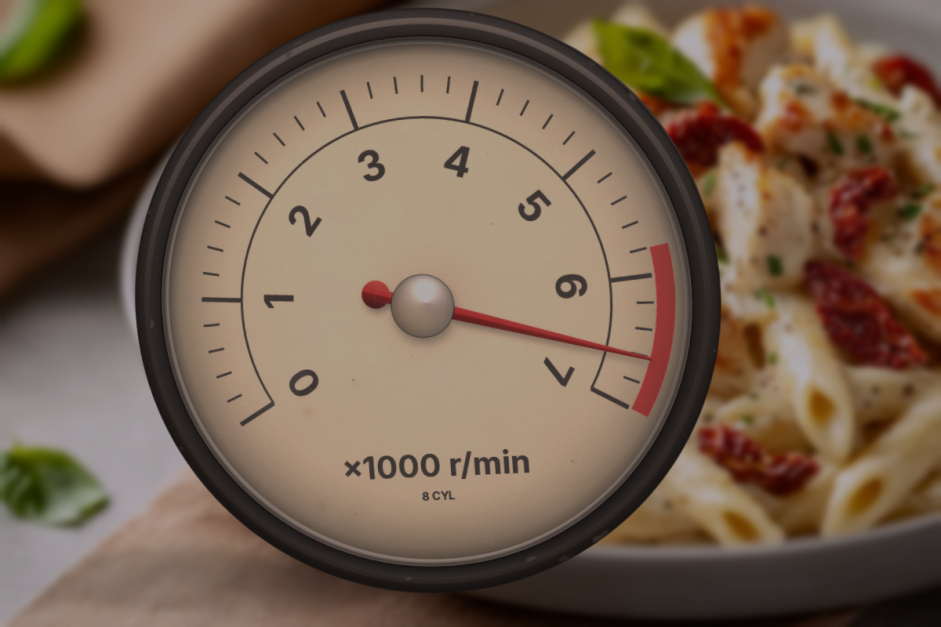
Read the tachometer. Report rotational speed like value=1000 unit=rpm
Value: value=6600 unit=rpm
